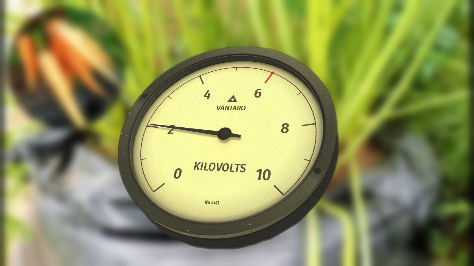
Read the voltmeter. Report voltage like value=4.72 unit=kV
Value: value=2 unit=kV
